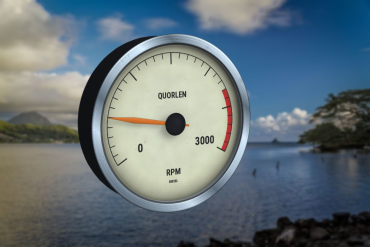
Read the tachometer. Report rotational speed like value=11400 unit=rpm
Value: value=500 unit=rpm
